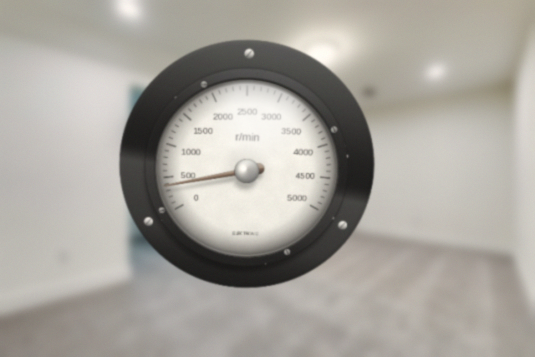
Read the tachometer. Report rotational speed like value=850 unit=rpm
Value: value=400 unit=rpm
